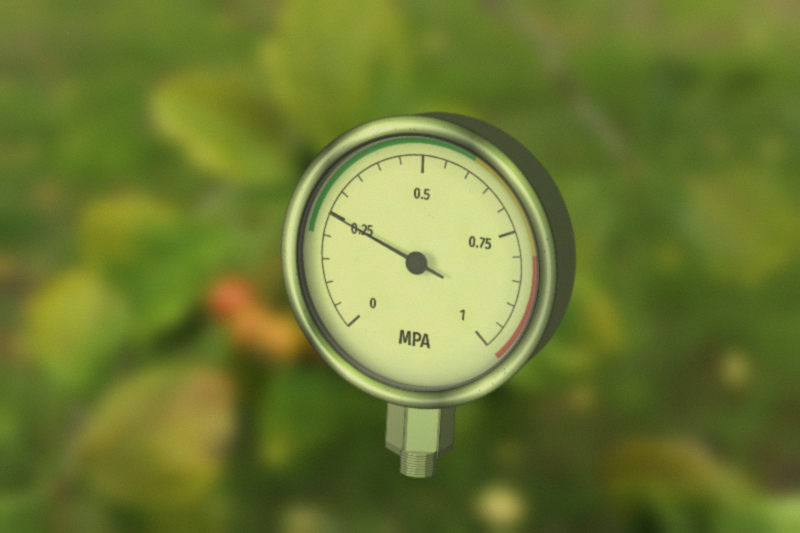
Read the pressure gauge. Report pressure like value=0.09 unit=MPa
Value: value=0.25 unit=MPa
